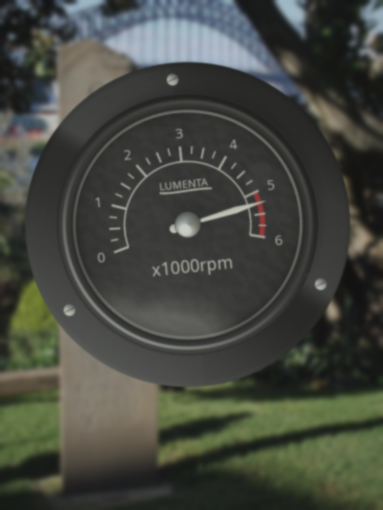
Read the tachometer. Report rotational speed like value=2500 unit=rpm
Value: value=5250 unit=rpm
